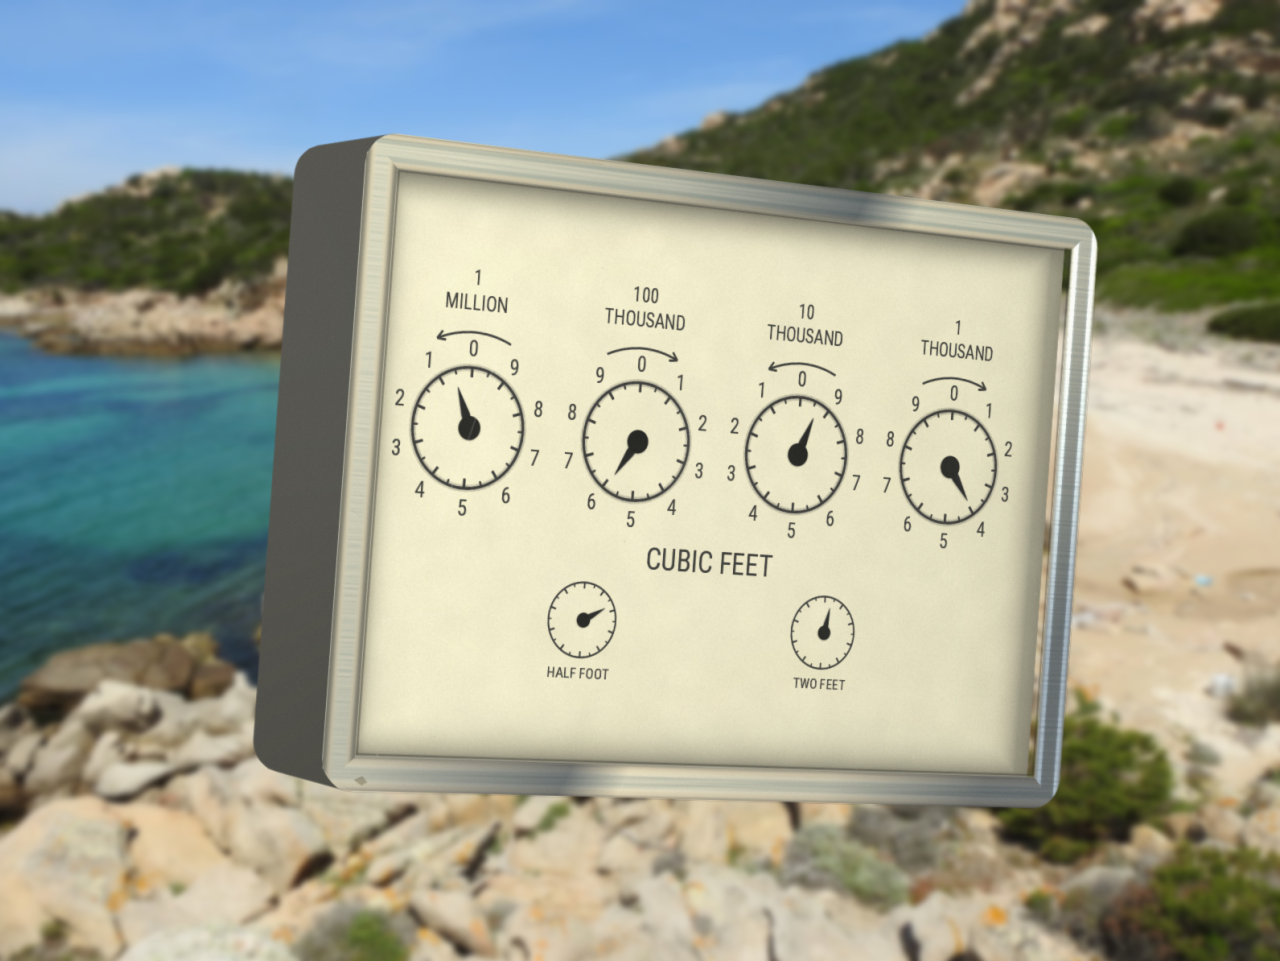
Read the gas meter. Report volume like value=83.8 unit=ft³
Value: value=59400 unit=ft³
